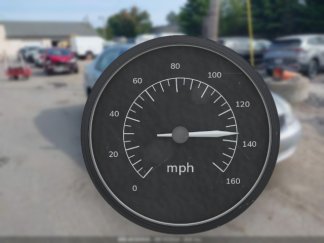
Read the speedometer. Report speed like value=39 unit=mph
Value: value=135 unit=mph
